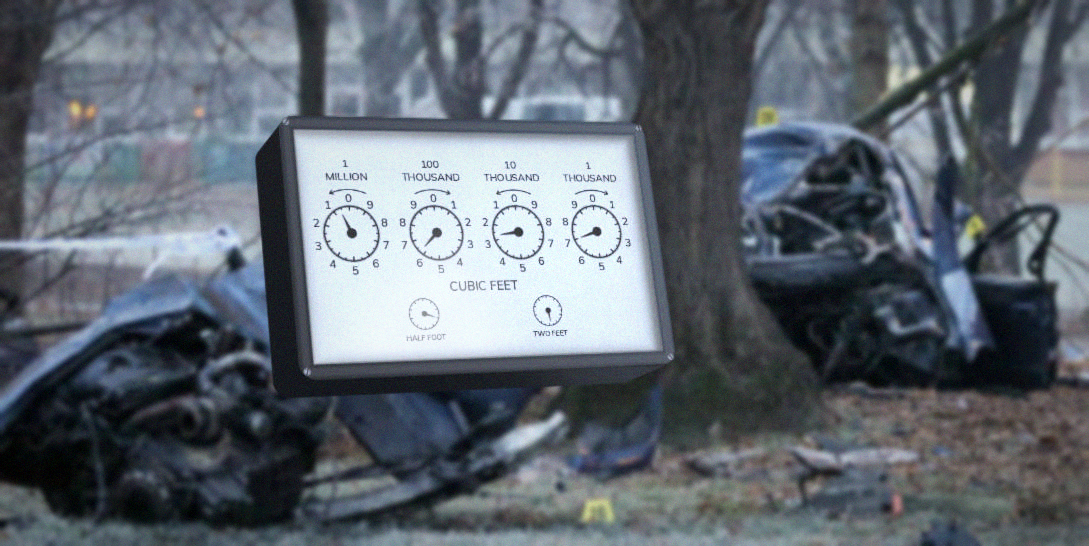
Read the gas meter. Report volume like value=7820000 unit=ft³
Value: value=62700 unit=ft³
